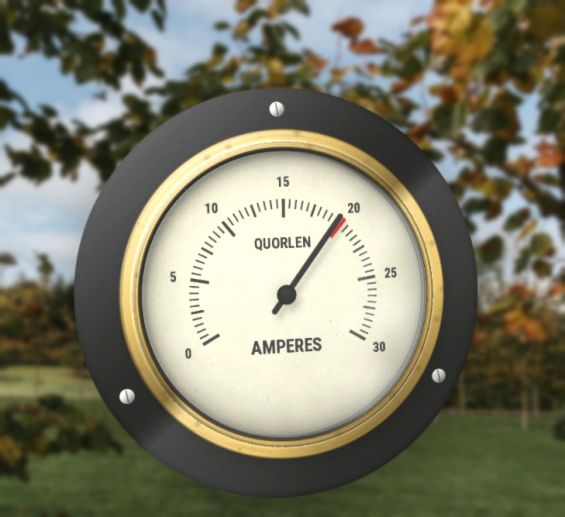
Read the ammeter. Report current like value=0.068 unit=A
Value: value=19.5 unit=A
